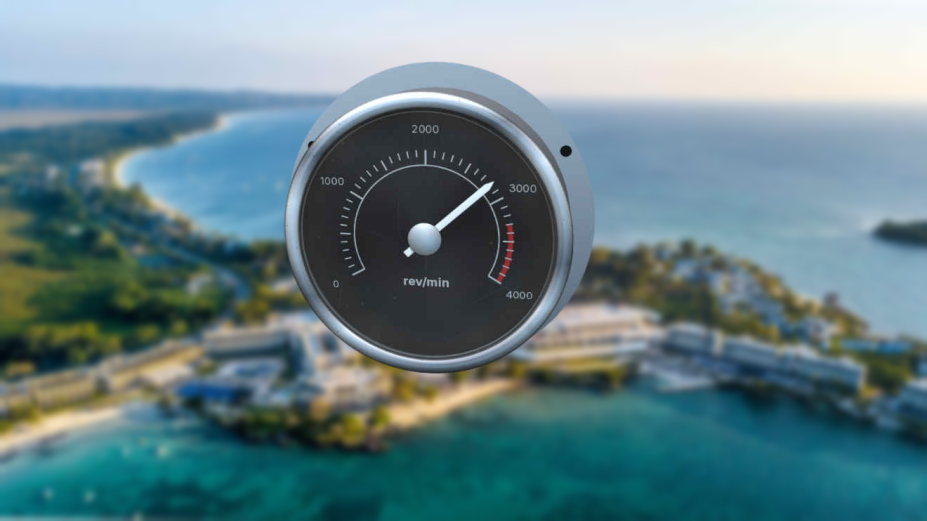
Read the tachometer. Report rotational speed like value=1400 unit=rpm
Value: value=2800 unit=rpm
